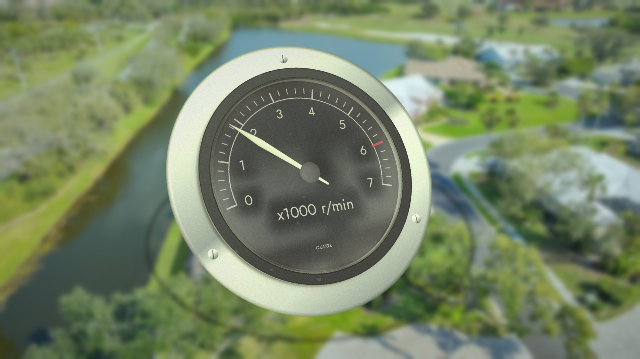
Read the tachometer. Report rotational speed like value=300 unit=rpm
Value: value=1800 unit=rpm
